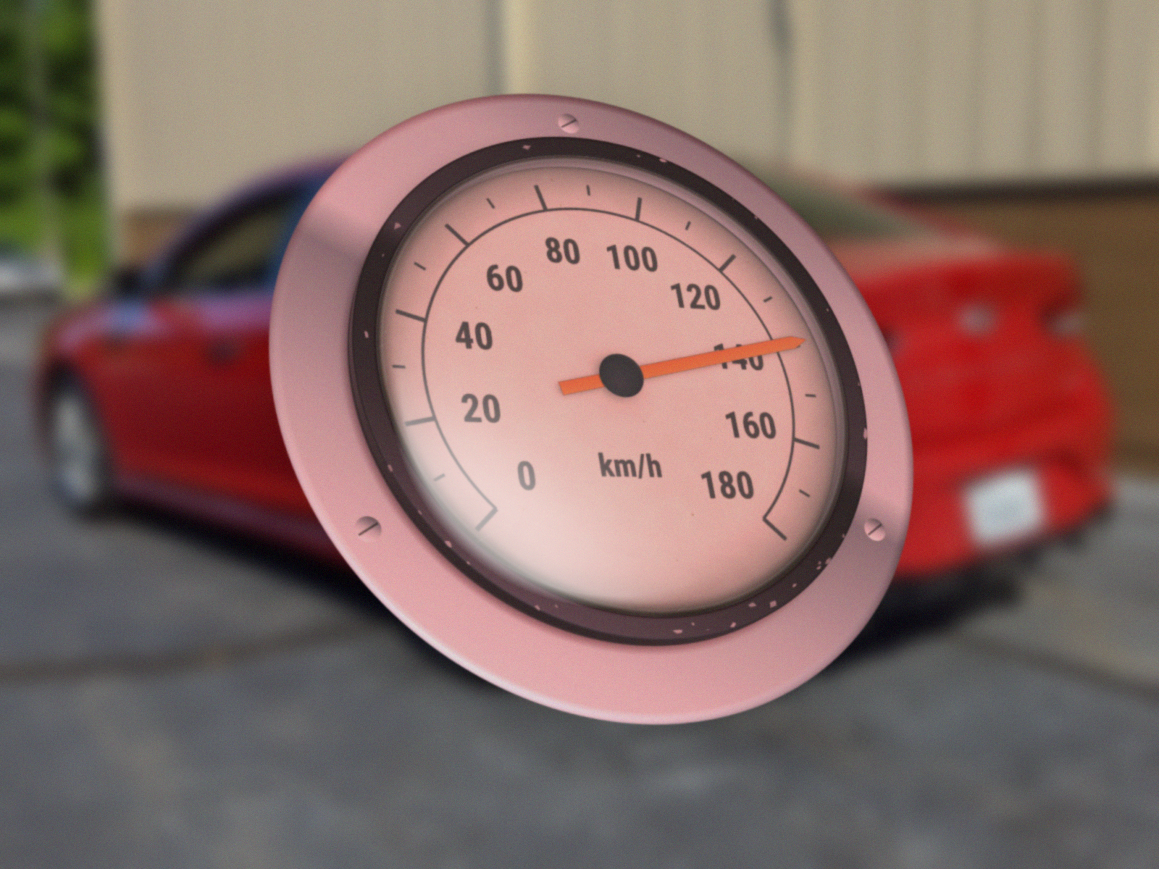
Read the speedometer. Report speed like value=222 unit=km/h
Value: value=140 unit=km/h
